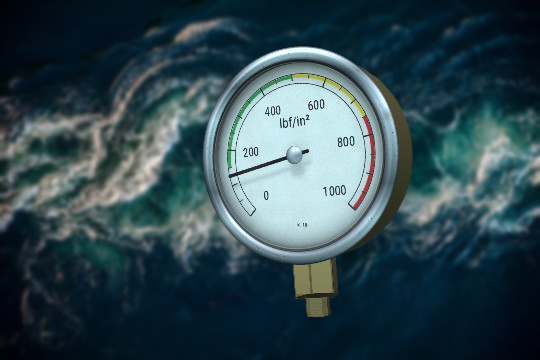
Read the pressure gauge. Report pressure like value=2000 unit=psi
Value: value=125 unit=psi
